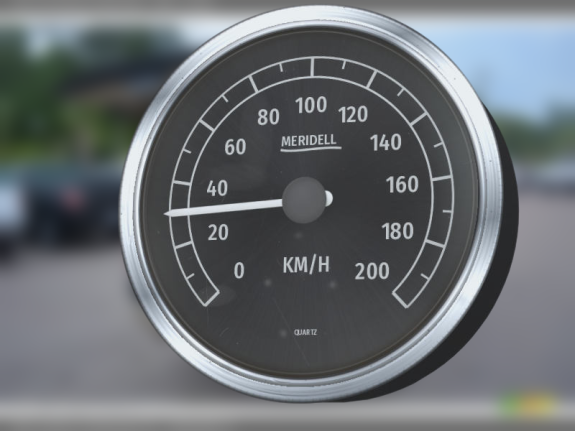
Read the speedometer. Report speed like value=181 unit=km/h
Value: value=30 unit=km/h
